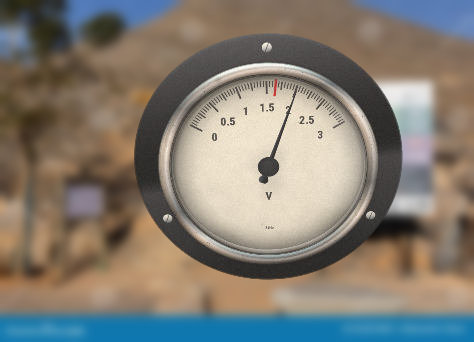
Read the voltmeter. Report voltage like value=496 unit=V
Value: value=2 unit=V
